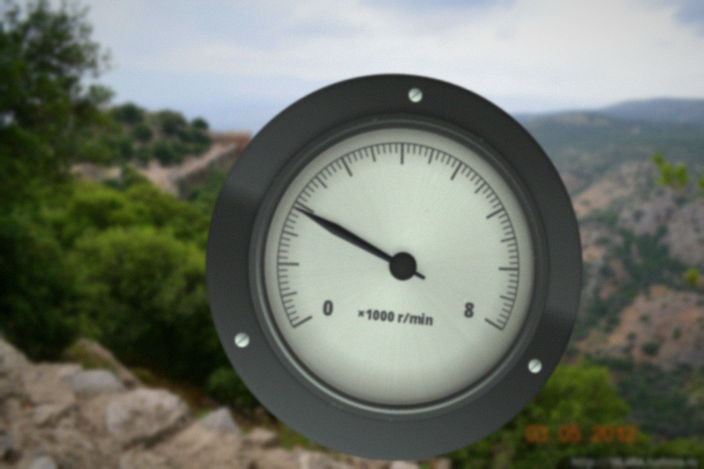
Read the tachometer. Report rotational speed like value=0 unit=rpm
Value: value=1900 unit=rpm
